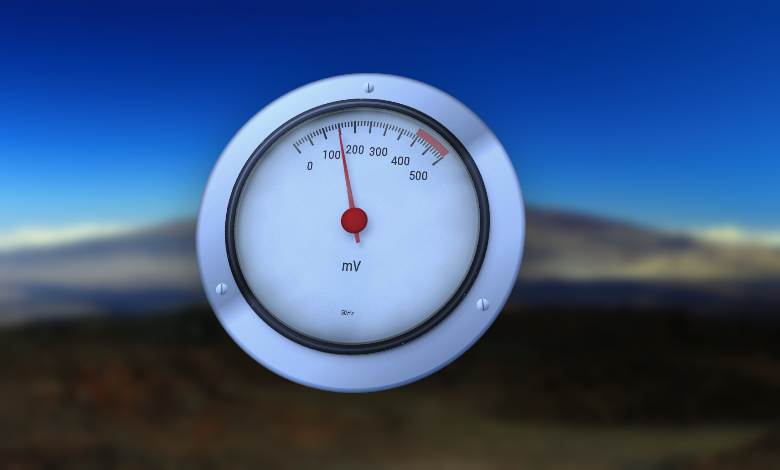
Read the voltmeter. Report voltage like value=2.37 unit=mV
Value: value=150 unit=mV
